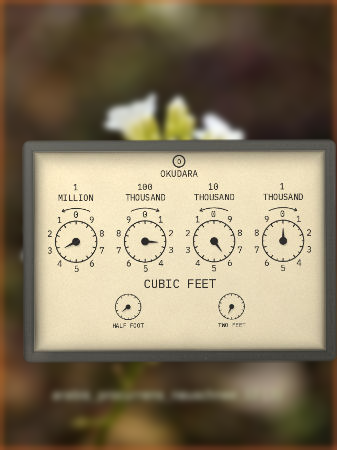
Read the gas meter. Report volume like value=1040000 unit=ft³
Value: value=326000 unit=ft³
